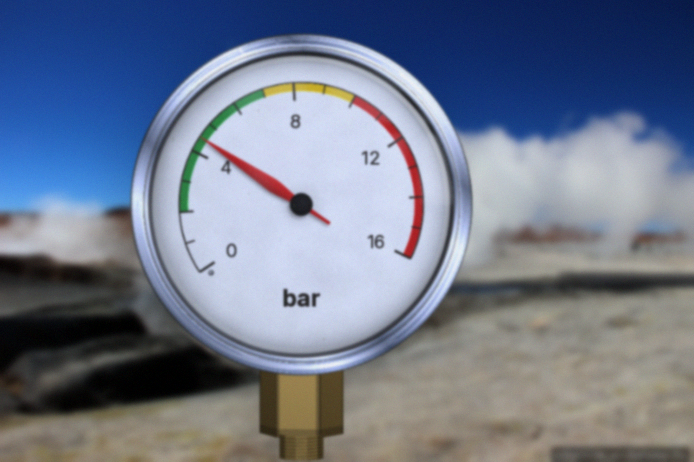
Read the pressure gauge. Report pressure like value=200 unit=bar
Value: value=4.5 unit=bar
